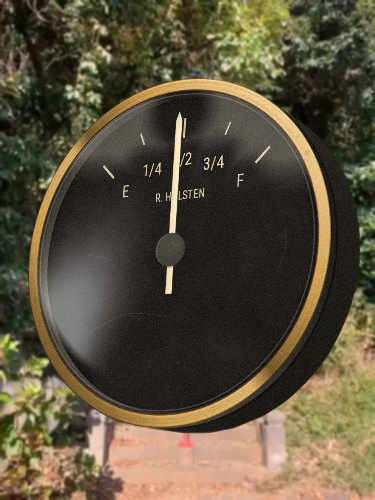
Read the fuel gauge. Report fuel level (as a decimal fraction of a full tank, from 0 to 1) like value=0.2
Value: value=0.5
